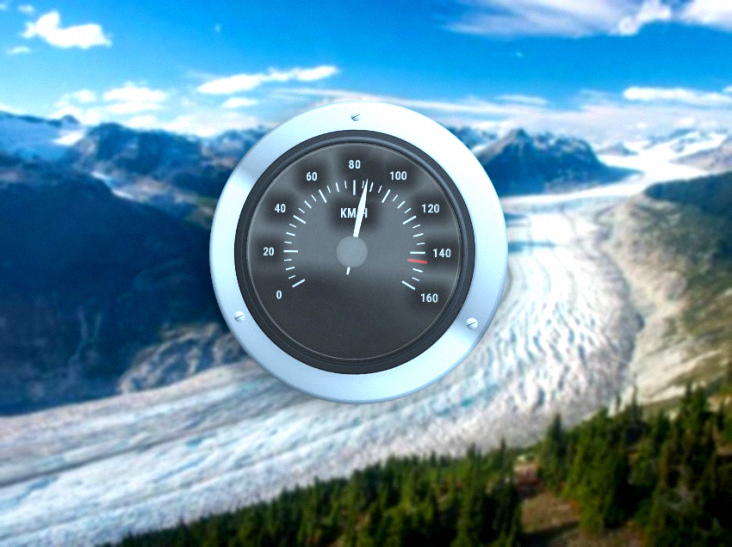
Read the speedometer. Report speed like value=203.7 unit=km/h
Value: value=87.5 unit=km/h
